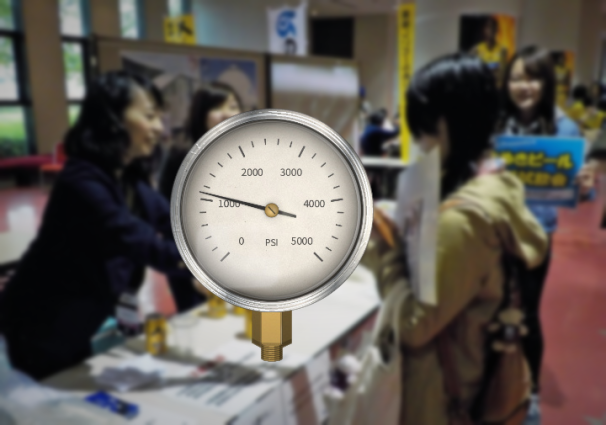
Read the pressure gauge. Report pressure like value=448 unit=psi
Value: value=1100 unit=psi
